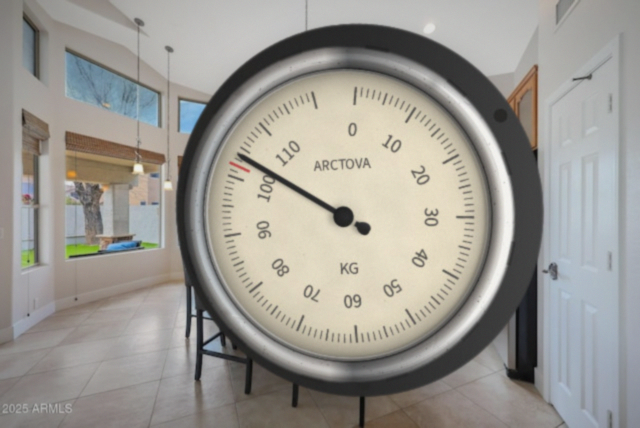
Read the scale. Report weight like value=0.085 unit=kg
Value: value=104 unit=kg
